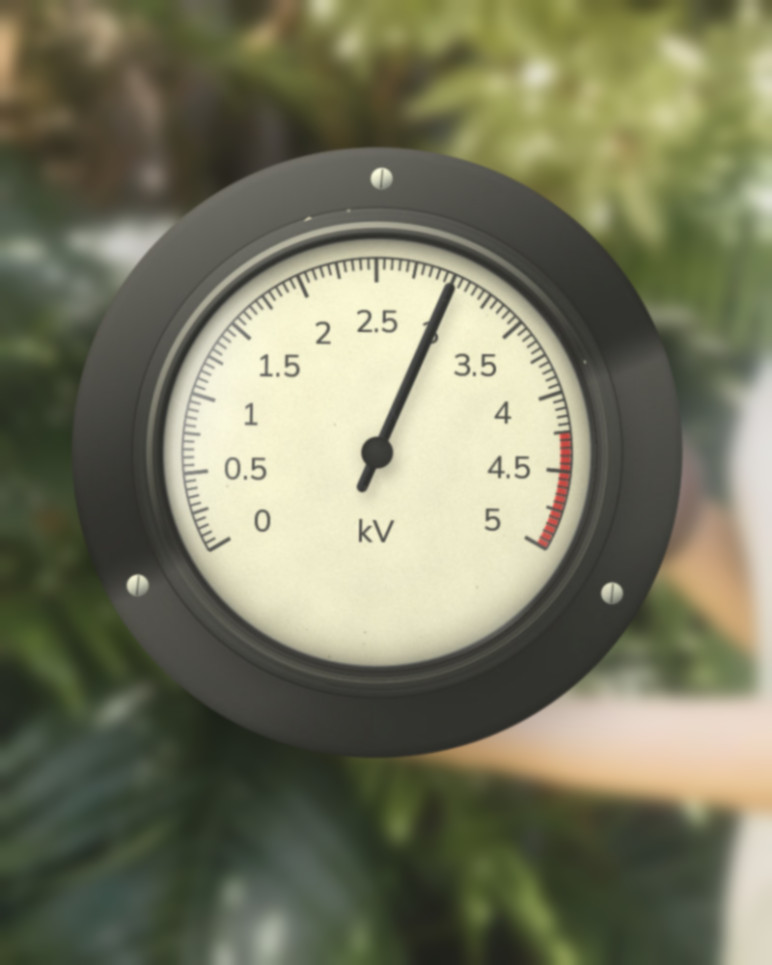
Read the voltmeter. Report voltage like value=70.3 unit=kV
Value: value=3 unit=kV
